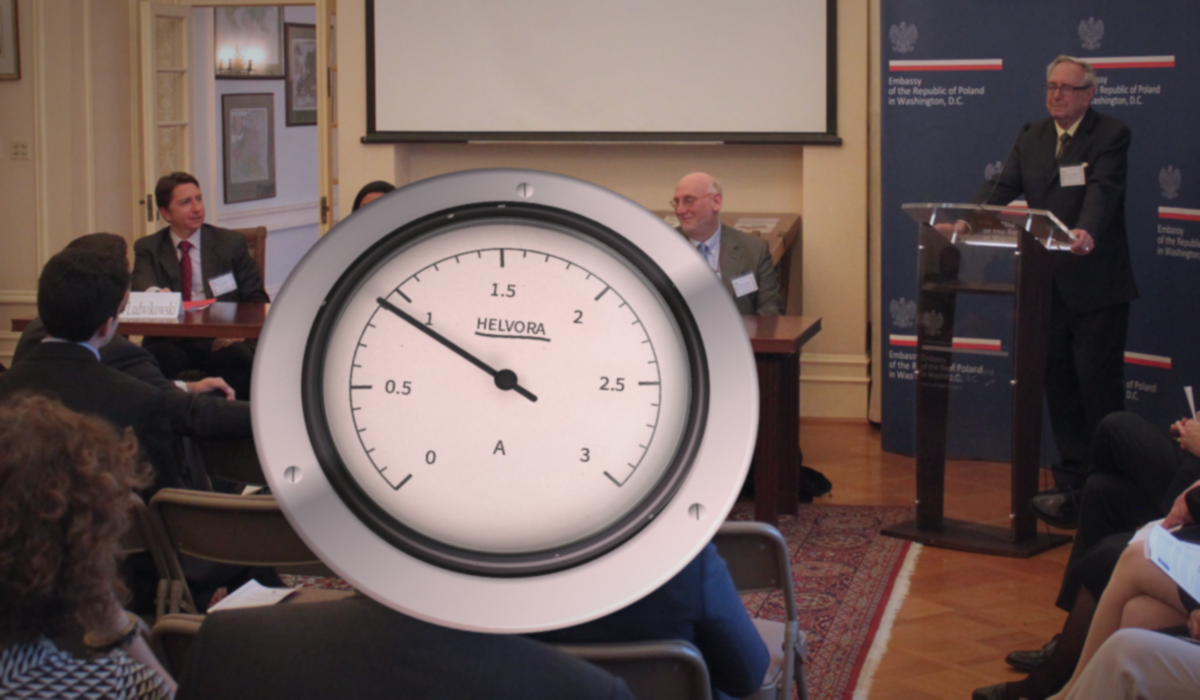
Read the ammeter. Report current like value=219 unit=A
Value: value=0.9 unit=A
